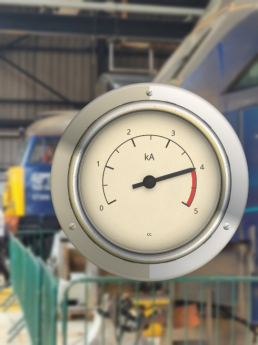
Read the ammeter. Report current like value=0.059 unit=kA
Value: value=4 unit=kA
